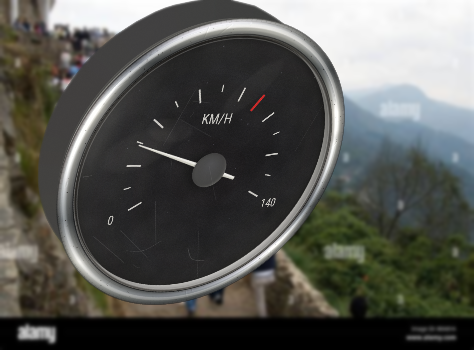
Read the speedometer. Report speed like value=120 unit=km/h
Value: value=30 unit=km/h
